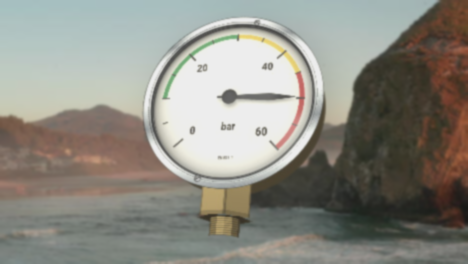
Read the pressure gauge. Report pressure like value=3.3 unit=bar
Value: value=50 unit=bar
